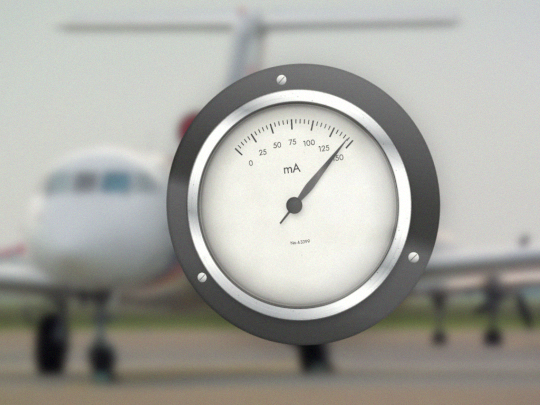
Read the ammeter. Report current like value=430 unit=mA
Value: value=145 unit=mA
